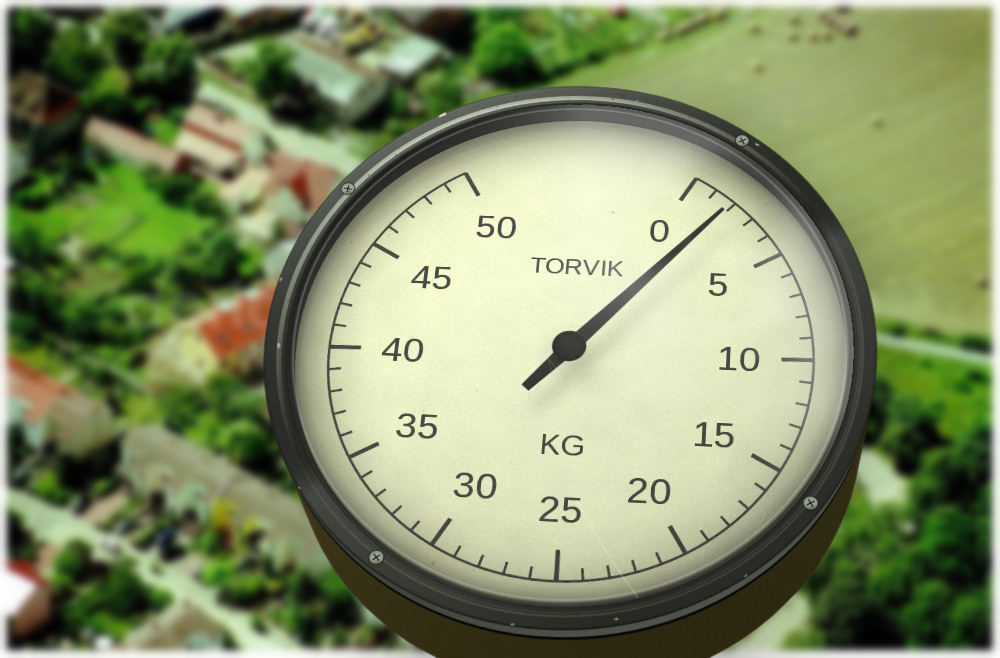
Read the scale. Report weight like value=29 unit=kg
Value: value=2 unit=kg
